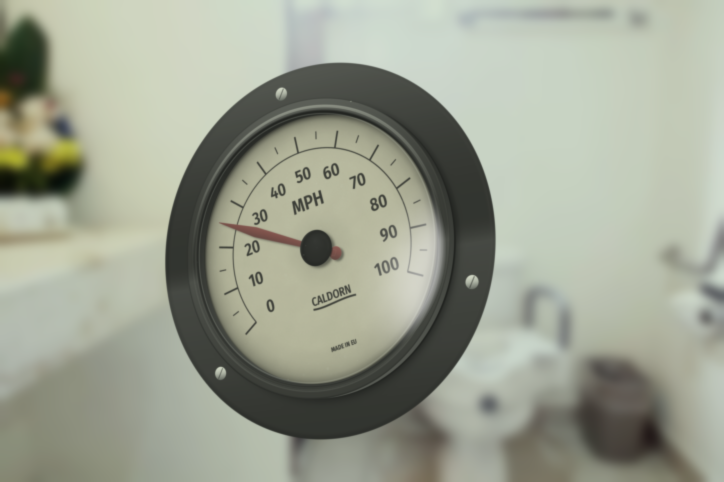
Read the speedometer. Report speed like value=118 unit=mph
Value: value=25 unit=mph
